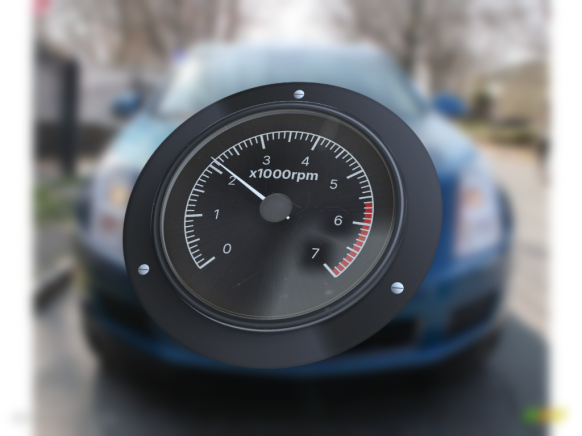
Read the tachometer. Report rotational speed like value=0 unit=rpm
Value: value=2100 unit=rpm
